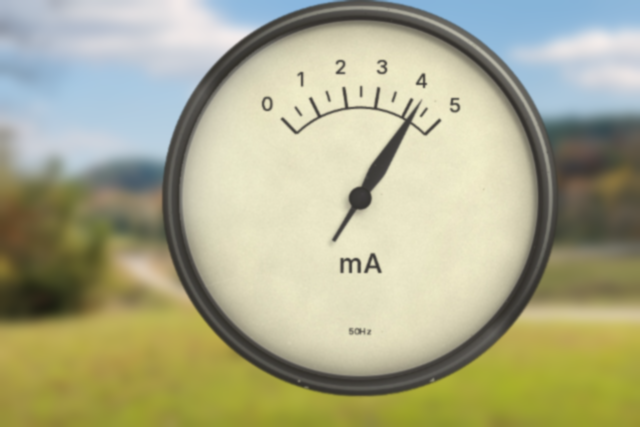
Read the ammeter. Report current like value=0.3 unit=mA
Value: value=4.25 unit=mA
